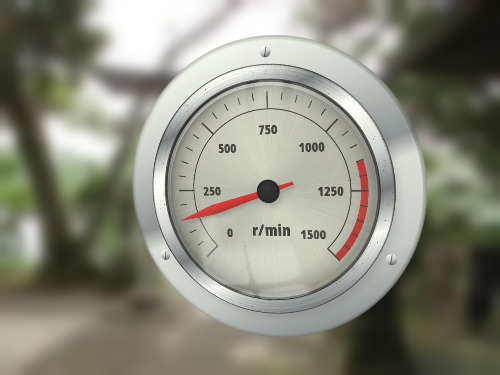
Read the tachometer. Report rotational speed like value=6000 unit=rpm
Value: value=150 unit=rpm
